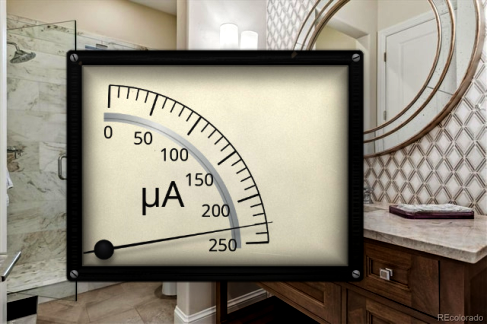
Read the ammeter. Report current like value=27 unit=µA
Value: value=230 unit=µA
